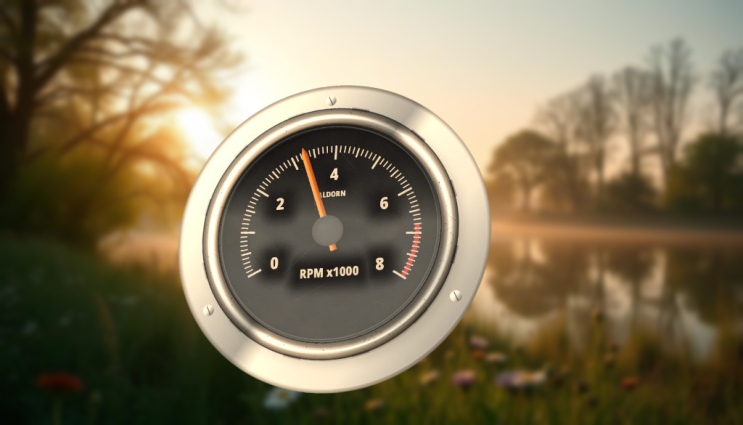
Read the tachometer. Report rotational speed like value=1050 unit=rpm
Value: value=3300 unit=rpm
